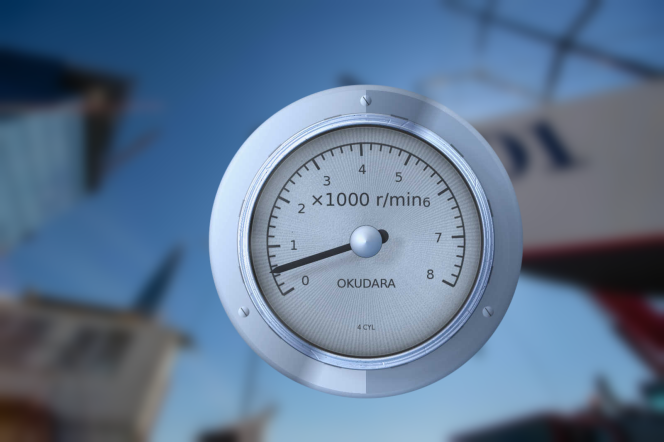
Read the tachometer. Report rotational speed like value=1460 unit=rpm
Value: value=500 unit=rpm
